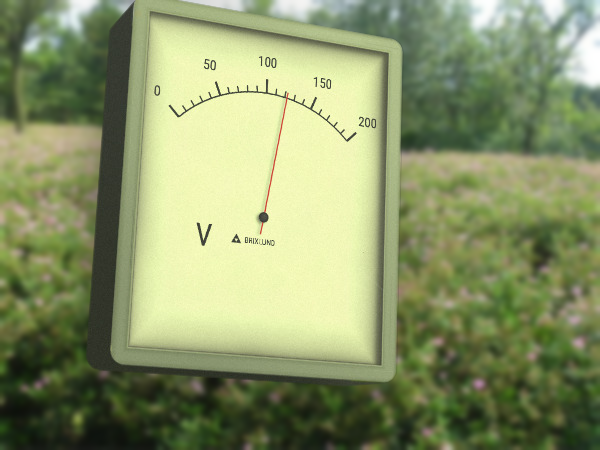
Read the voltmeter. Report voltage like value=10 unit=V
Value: value=120 unit=V
